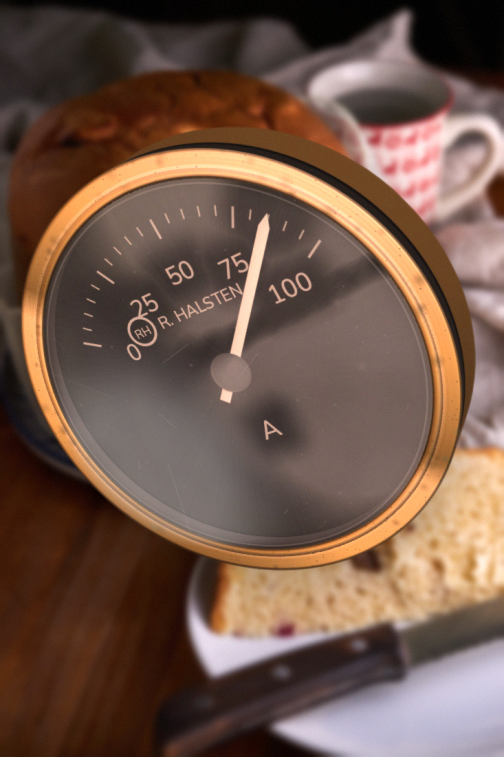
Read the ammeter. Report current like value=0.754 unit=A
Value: value=85 unit=A
